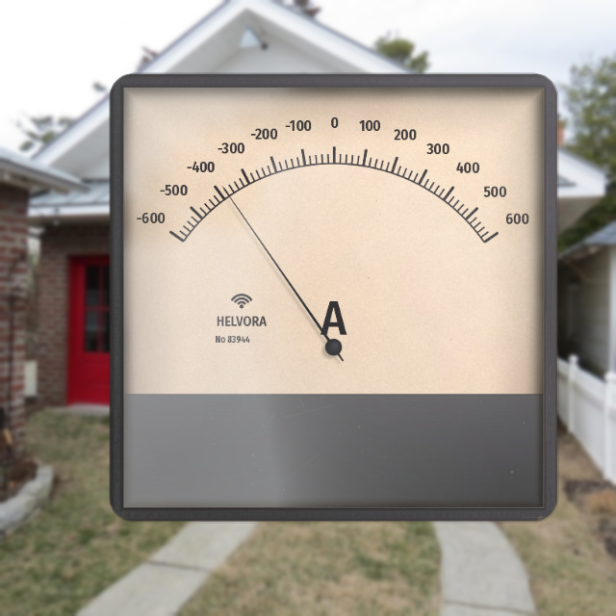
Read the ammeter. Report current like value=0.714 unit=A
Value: value=-380 unit=A
